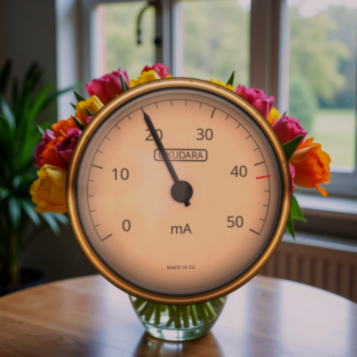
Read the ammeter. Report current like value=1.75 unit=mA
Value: value=20 unit=mA
